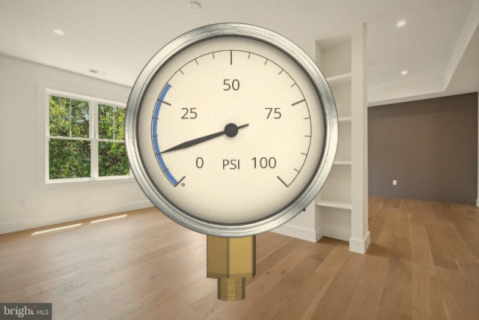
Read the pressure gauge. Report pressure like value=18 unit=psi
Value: value=10 unit=psi
